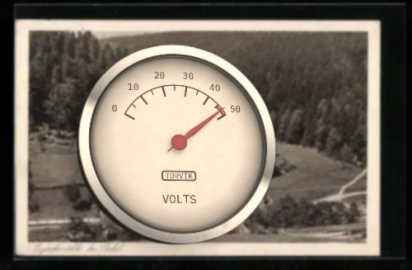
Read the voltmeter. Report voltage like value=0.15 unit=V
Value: value=47.5 unit=V
